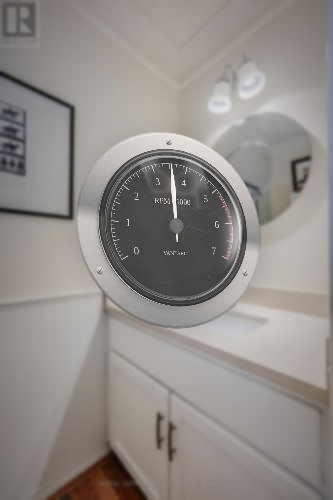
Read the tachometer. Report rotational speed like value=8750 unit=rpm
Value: value=3500 unit=rpm
